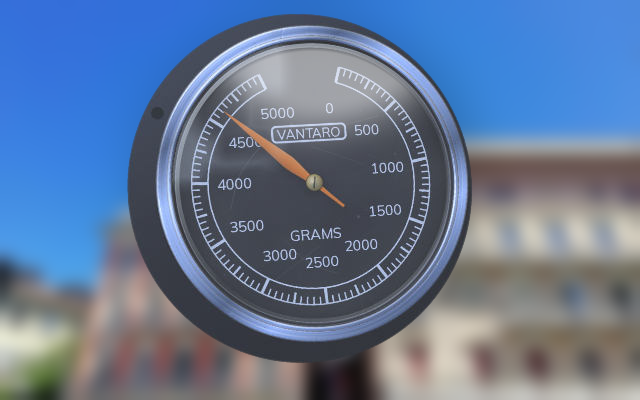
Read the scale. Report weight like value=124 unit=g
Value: value=4600 unit=g
